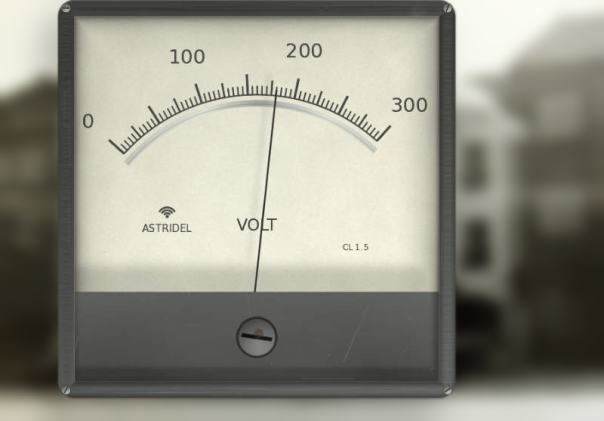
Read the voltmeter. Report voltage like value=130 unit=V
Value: value=180 unit=V
